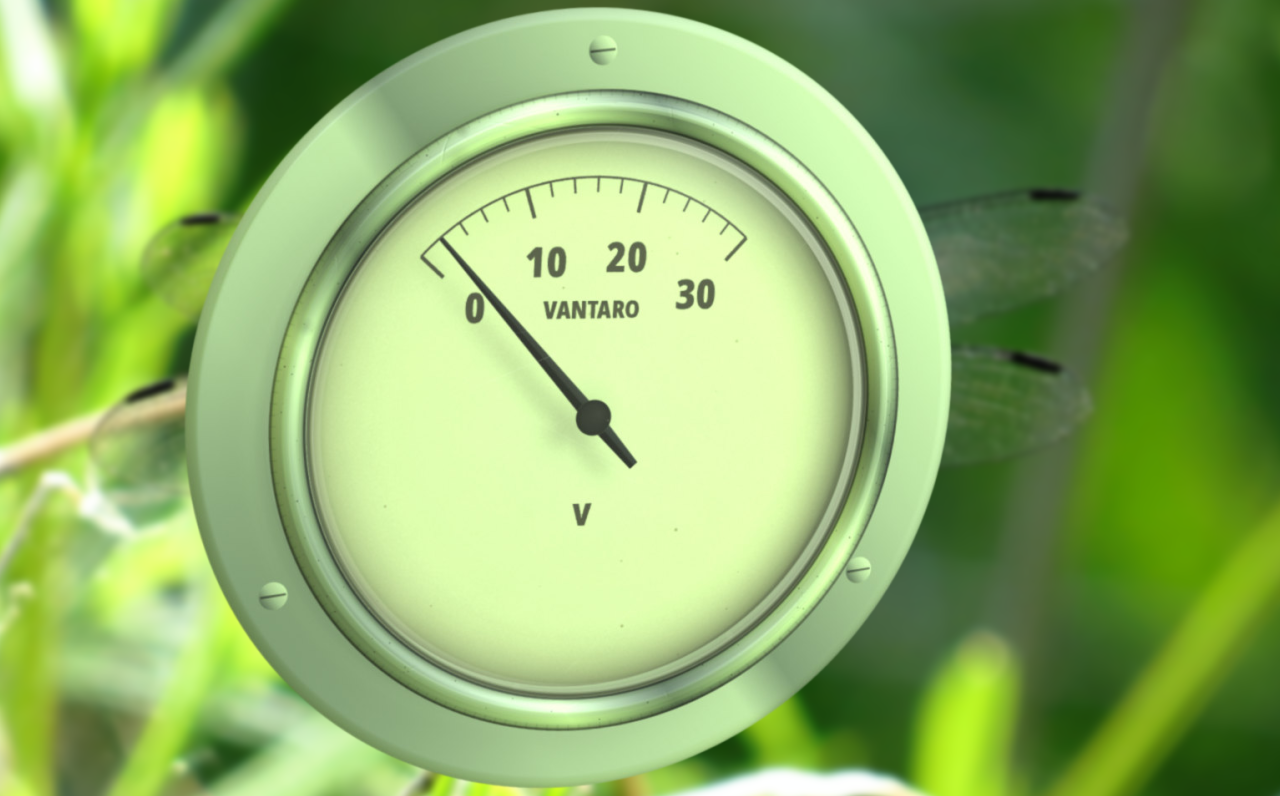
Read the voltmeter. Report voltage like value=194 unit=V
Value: value=2 unit=V
